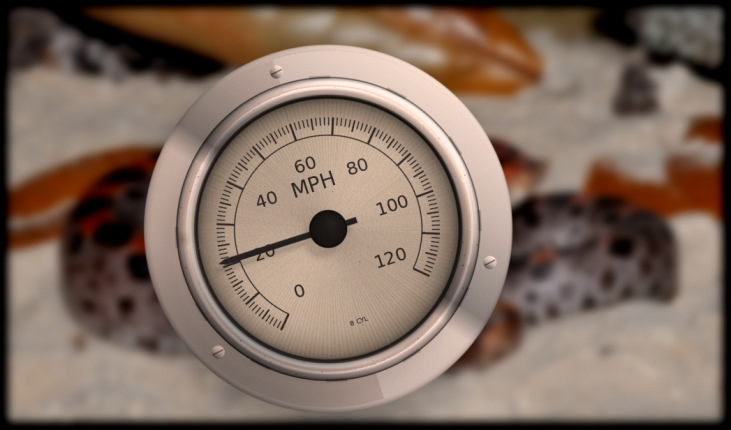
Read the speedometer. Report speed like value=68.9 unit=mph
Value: value=21 unit=mph
